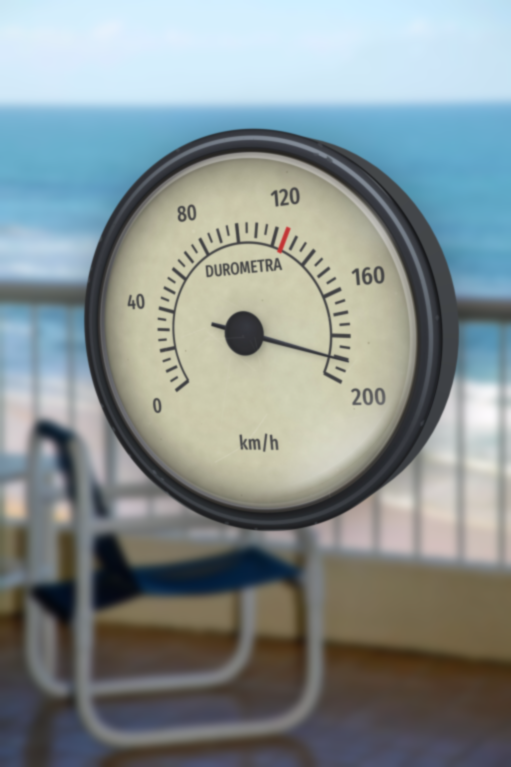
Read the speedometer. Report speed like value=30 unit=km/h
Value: value=190 unit=km/h
